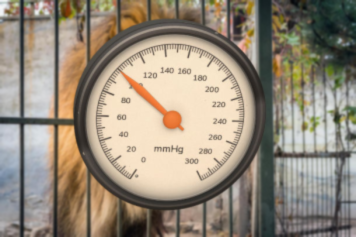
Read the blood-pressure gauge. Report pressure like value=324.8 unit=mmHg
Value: value=100 unit=mmHg
